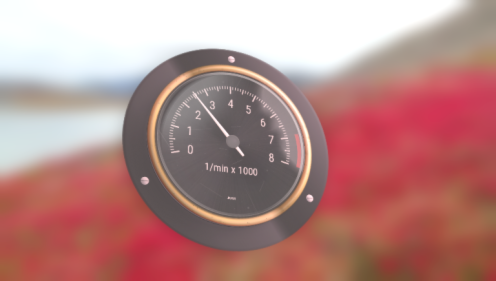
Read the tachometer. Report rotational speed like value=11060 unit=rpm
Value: value=2500 unit=rpm
